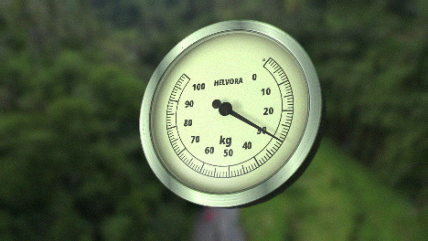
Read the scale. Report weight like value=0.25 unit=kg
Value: value=30 unit=kg
